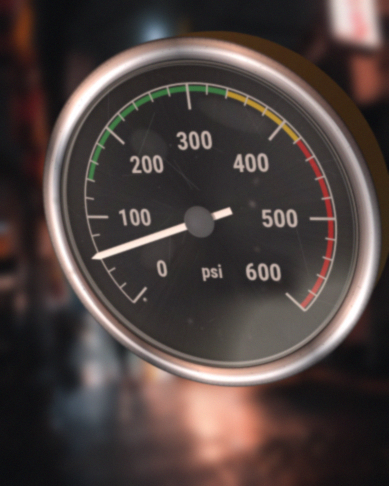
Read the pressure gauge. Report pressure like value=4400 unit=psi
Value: value=60 unit=psi
